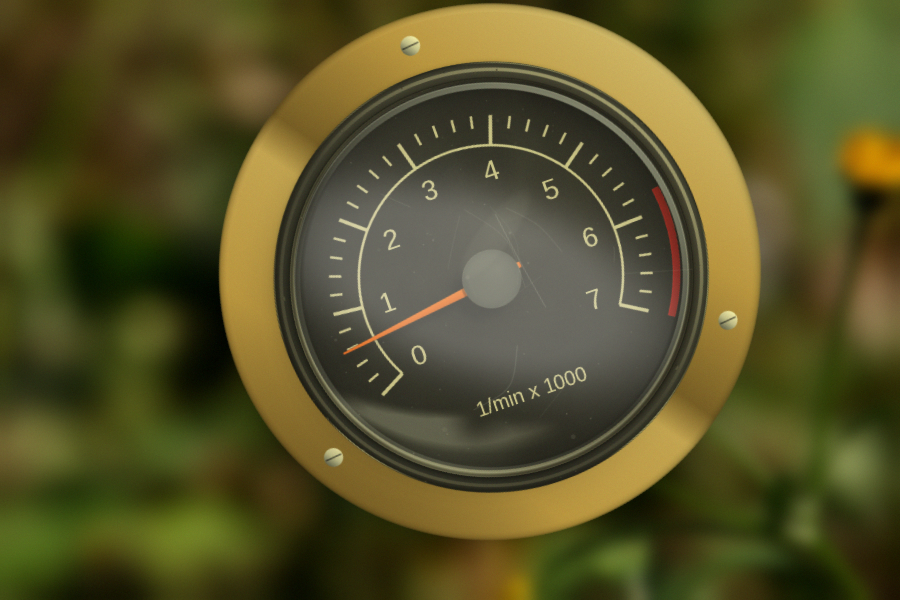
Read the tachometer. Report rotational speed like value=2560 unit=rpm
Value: value=600 unit=rpm
